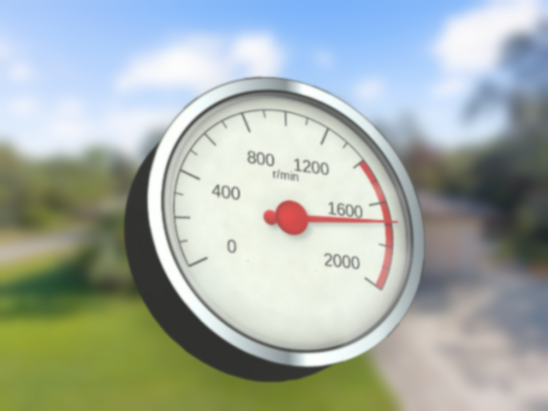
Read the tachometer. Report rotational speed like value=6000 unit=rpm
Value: value=1700 unit=rpm
